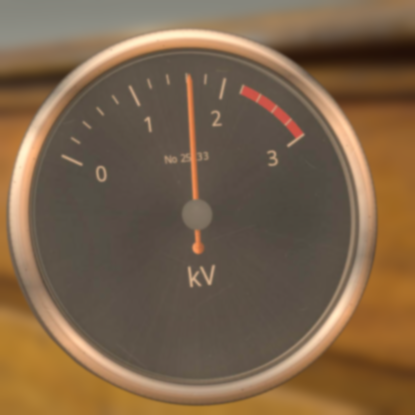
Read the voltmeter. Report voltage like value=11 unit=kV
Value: value=1.6 unit=kV
